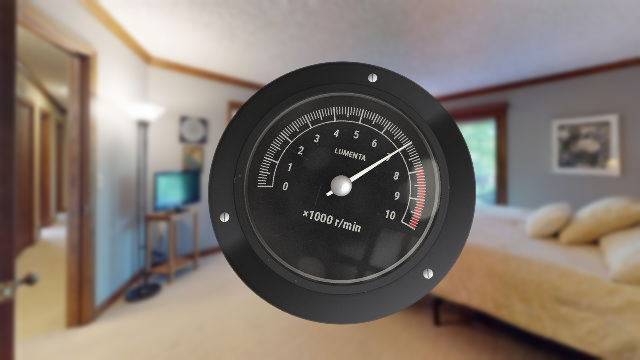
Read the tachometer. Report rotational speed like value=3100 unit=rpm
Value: value=7000 unit=rpm
